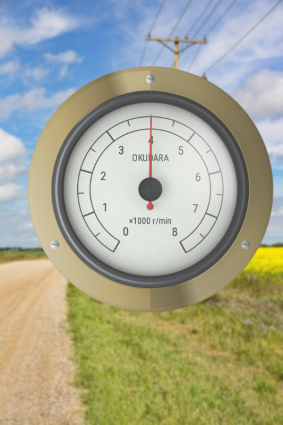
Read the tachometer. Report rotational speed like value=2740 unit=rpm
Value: value=4000 unit=rpm
